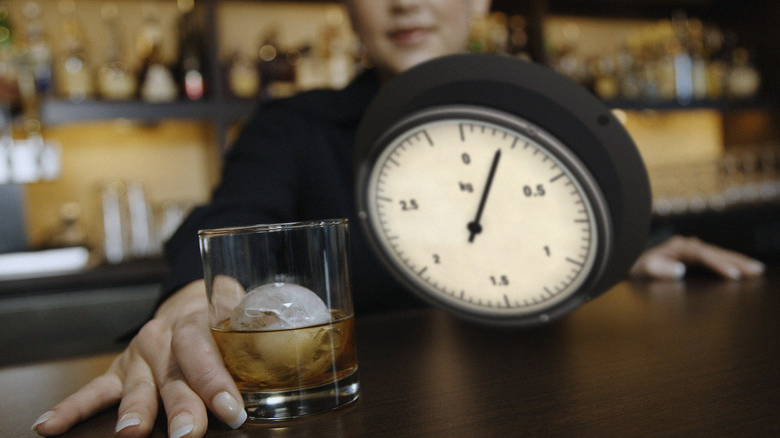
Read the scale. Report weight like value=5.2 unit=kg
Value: value=0.2 unit=kg
